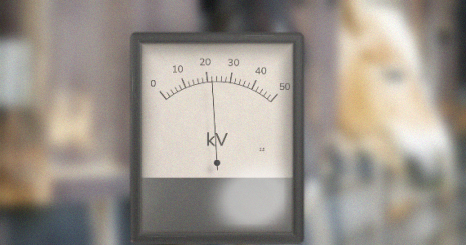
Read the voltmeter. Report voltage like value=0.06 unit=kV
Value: value=22 unit=kV
